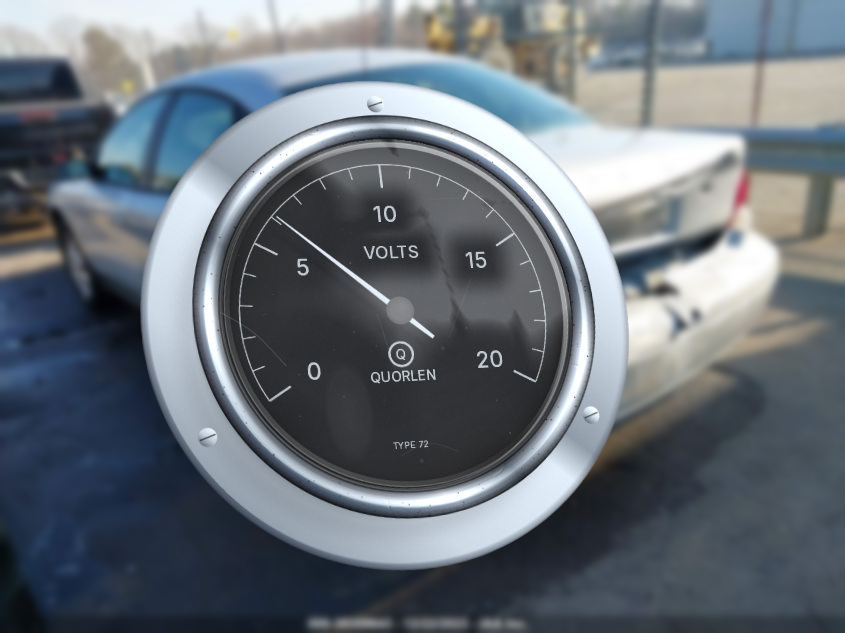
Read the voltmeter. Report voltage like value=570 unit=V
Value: value=6 unit=V
